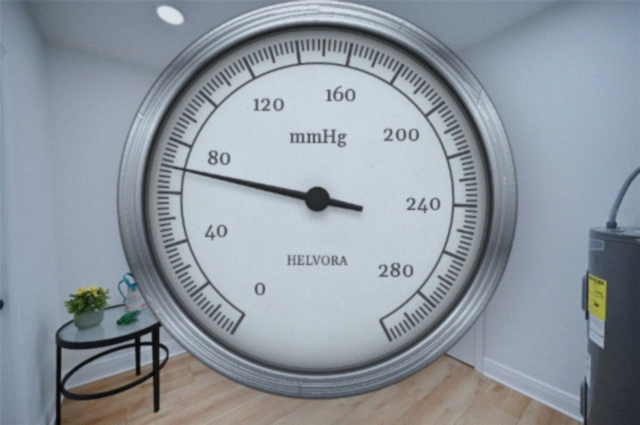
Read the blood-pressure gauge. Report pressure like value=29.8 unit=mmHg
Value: value=70 unit=mmHg
